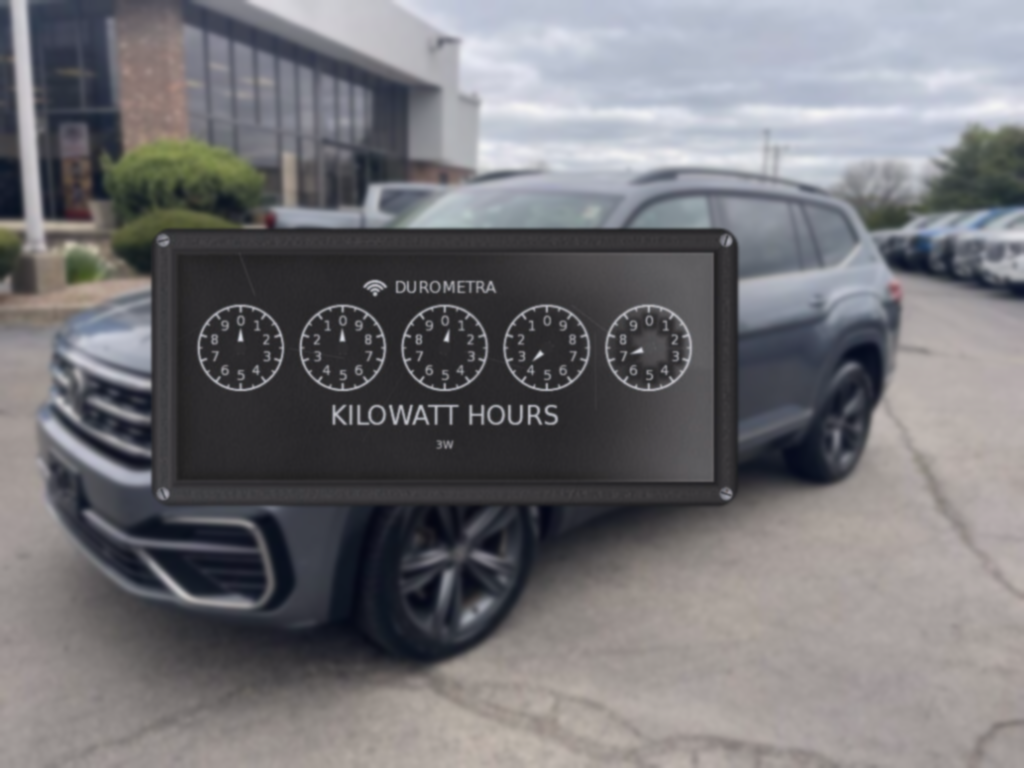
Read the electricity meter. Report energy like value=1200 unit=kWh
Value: value=37 unit=kWh
